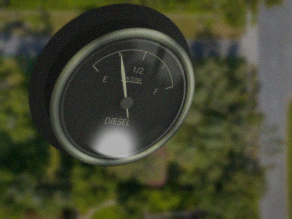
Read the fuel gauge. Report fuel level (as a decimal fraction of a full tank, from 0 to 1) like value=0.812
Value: value=0.25
